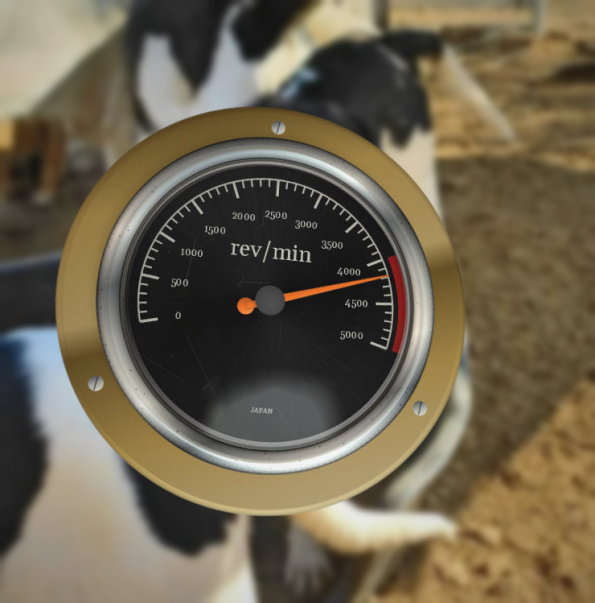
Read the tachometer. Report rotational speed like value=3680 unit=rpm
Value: value=4200 unit=rpm
